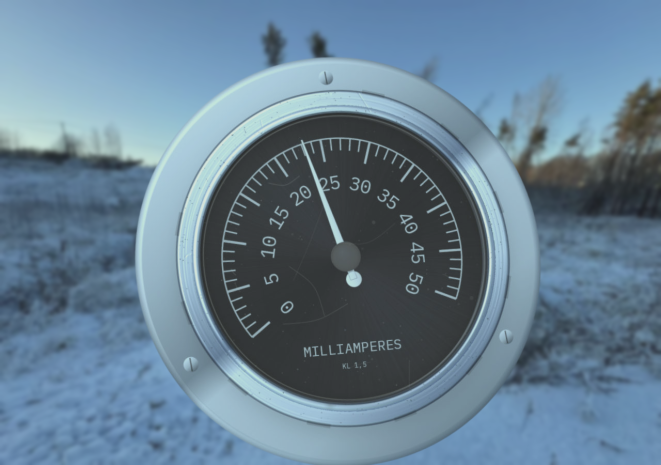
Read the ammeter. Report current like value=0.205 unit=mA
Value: value=23 unit=mA
